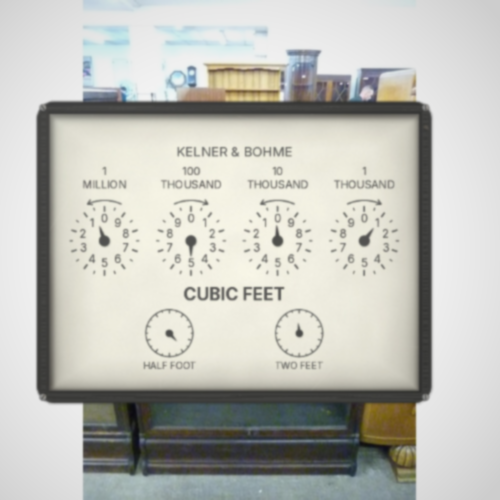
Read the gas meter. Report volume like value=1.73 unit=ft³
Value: value=50100 unit=ft³
